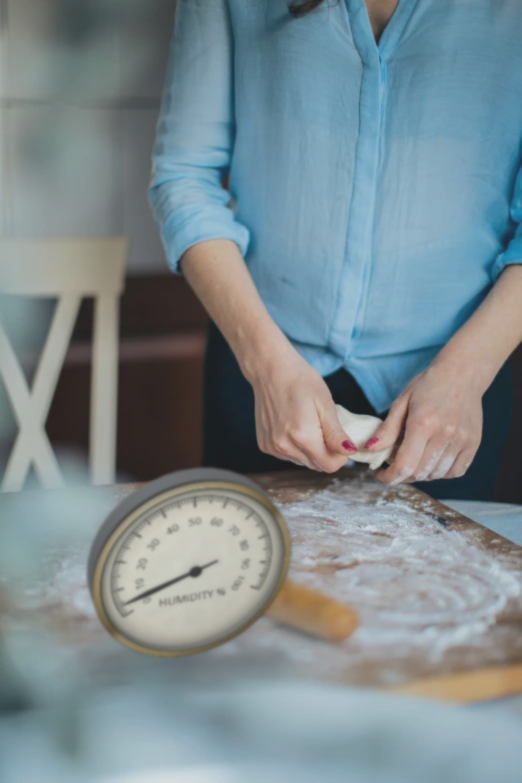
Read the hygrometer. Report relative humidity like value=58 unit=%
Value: value=5 unit=%
